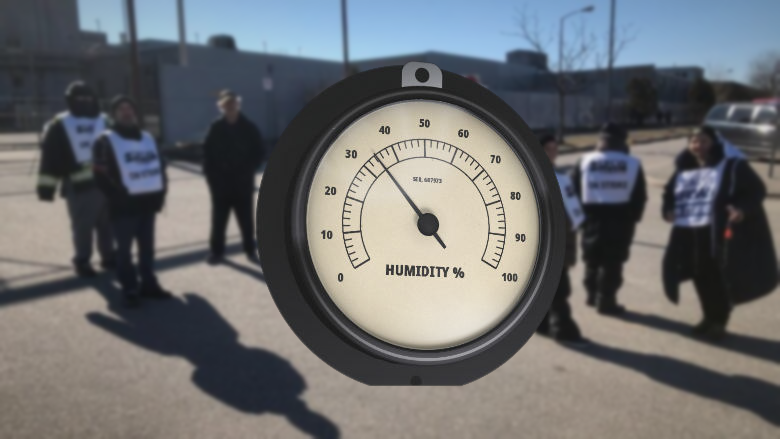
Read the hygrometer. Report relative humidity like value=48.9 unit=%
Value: value=34 unit=%
